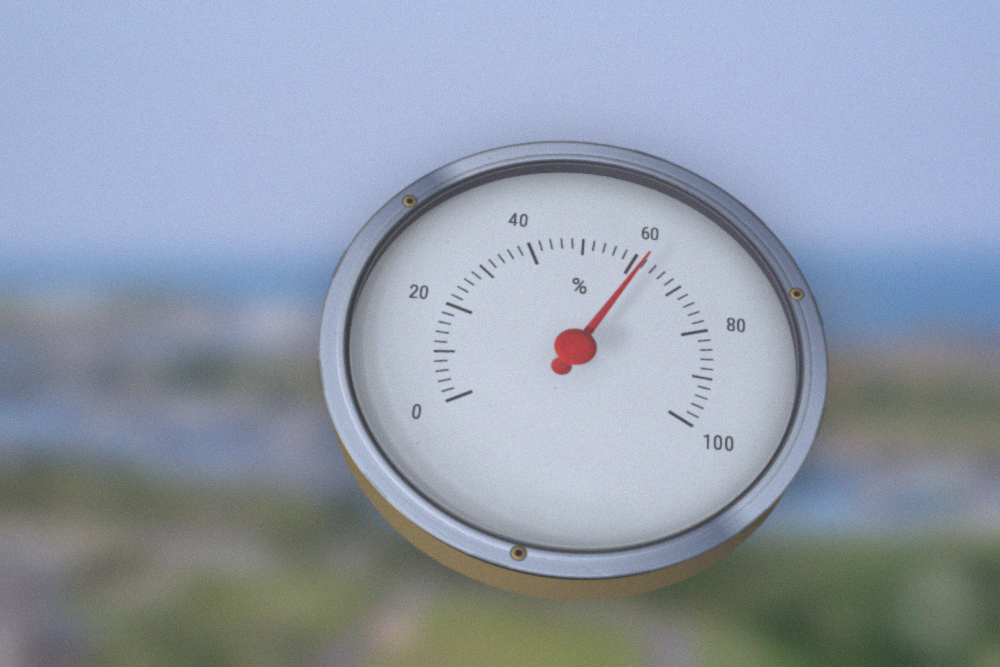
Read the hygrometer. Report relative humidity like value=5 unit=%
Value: value=62 unit=%
